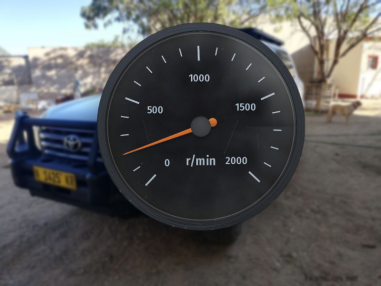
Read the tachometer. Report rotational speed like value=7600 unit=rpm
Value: value=200 unit=rpm
